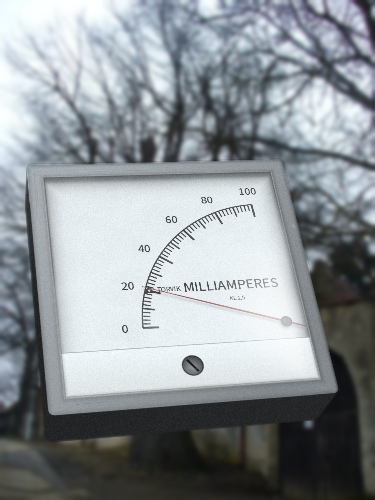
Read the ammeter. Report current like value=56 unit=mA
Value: value=20 unit=mA
